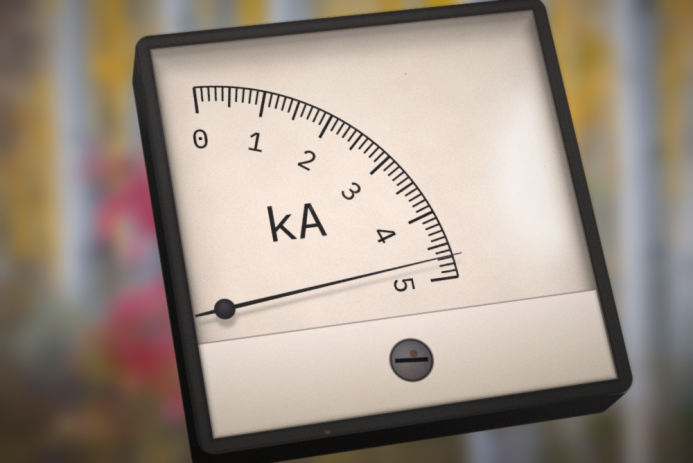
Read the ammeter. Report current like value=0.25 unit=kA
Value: value=4.7 unit=kA
